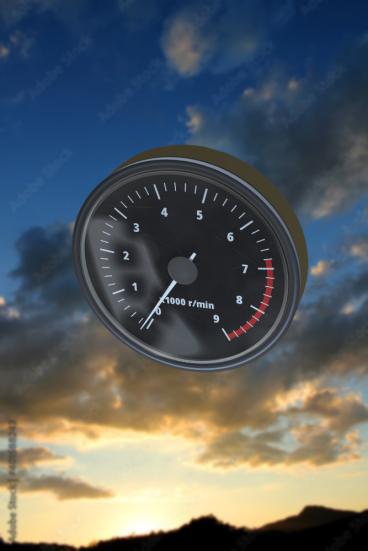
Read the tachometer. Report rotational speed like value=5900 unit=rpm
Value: value=100 unit=rpm
